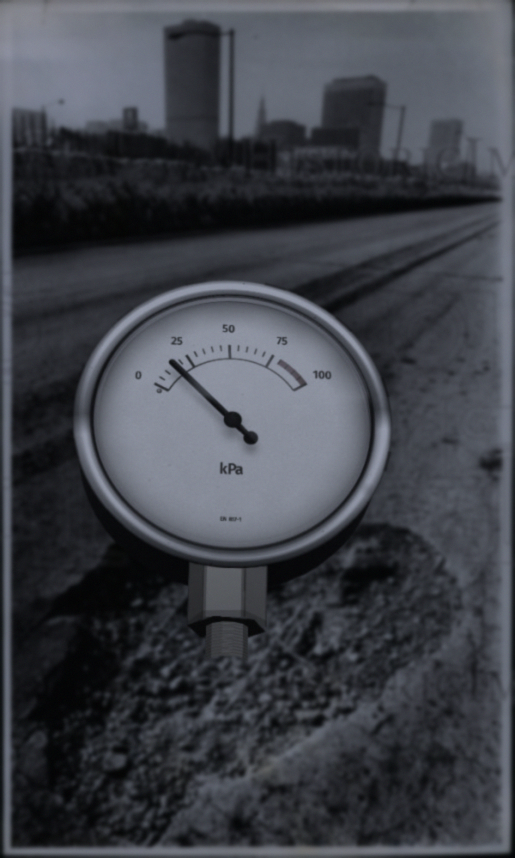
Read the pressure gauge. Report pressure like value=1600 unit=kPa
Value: value=15 unit=kPa
